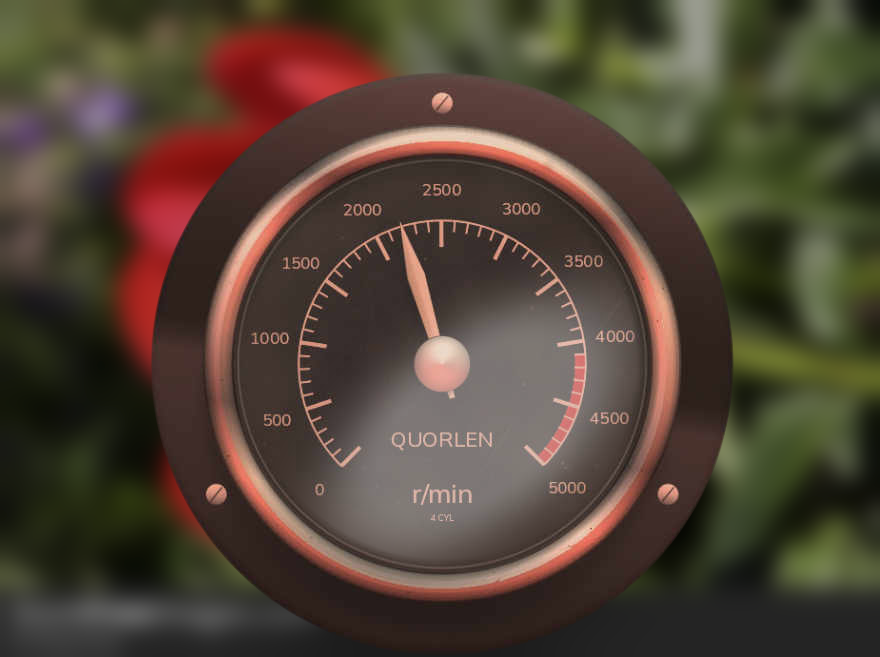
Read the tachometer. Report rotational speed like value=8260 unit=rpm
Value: value=2200 unit=rpm
